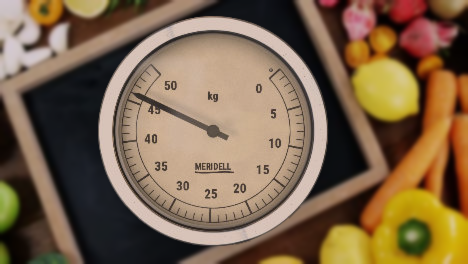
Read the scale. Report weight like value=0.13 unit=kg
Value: value=46 unit=kg
